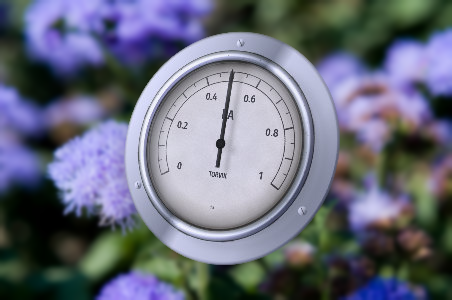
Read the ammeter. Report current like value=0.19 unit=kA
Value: value=0.5 unit=kA
